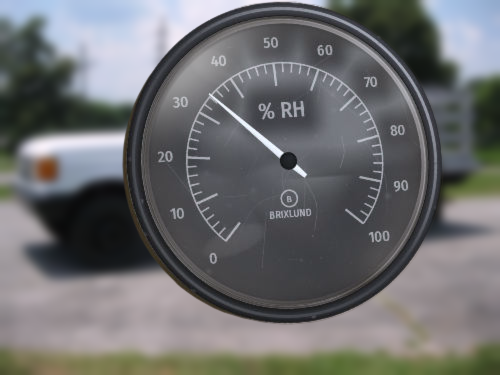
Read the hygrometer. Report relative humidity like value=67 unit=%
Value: value=34 unit=%
